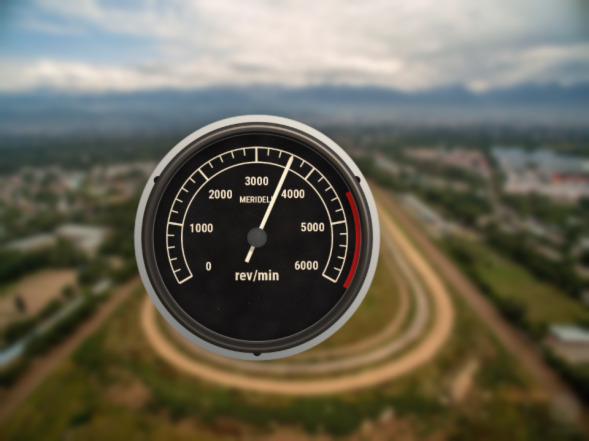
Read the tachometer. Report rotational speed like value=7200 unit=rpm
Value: value=3600 unit=rpm
